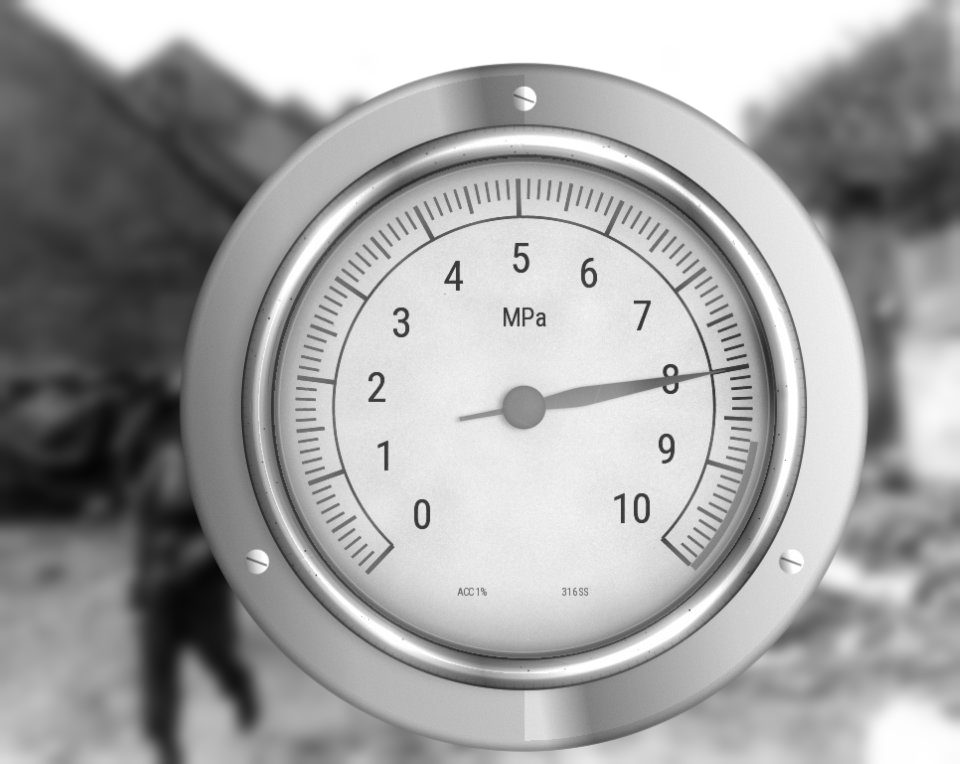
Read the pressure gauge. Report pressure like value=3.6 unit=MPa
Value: value=8 unit=MPa
